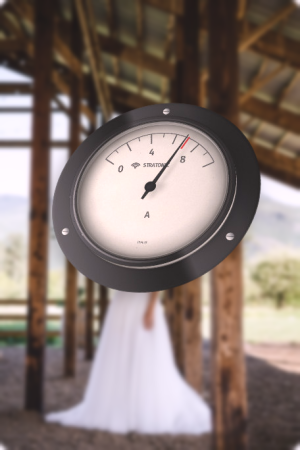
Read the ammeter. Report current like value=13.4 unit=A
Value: value=7 unit=A
